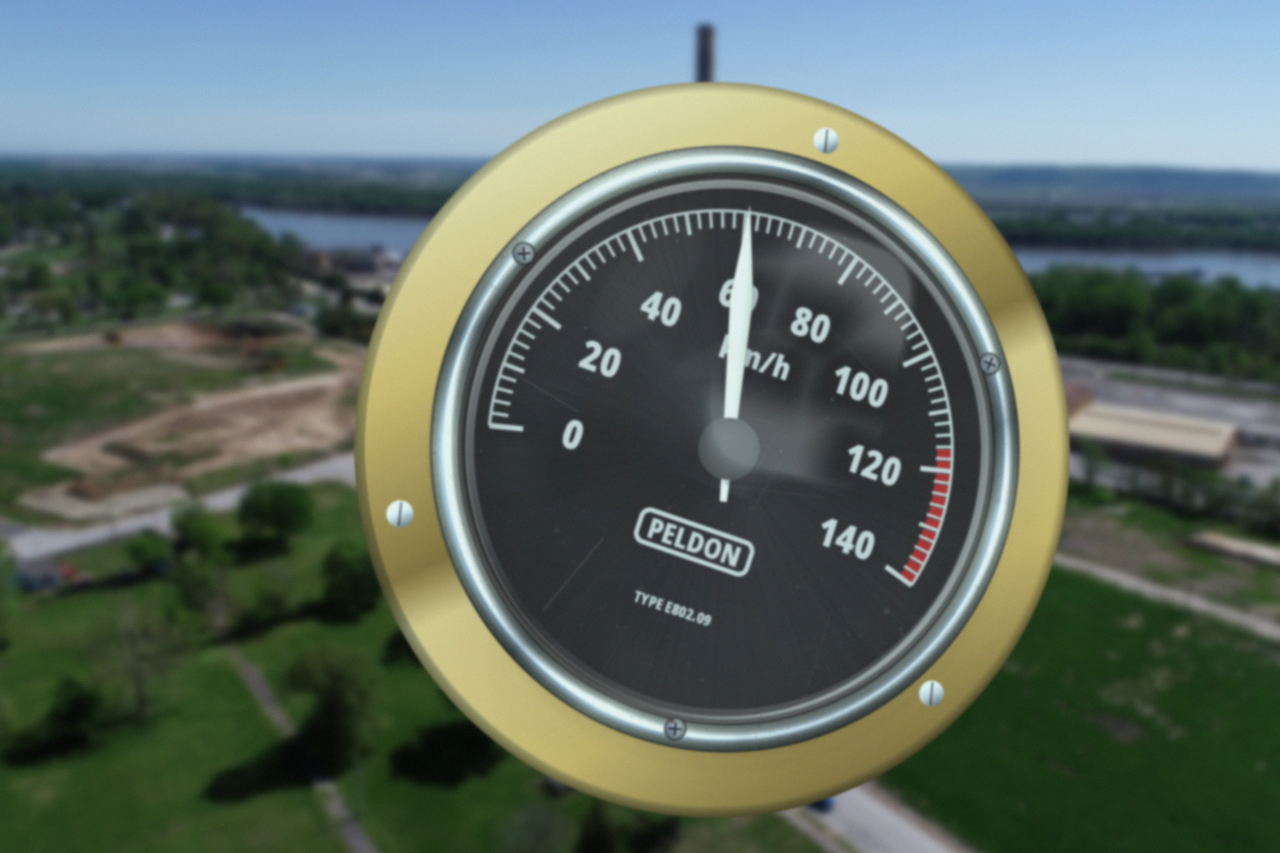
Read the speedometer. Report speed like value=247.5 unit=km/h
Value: value=60 unit=km/h
